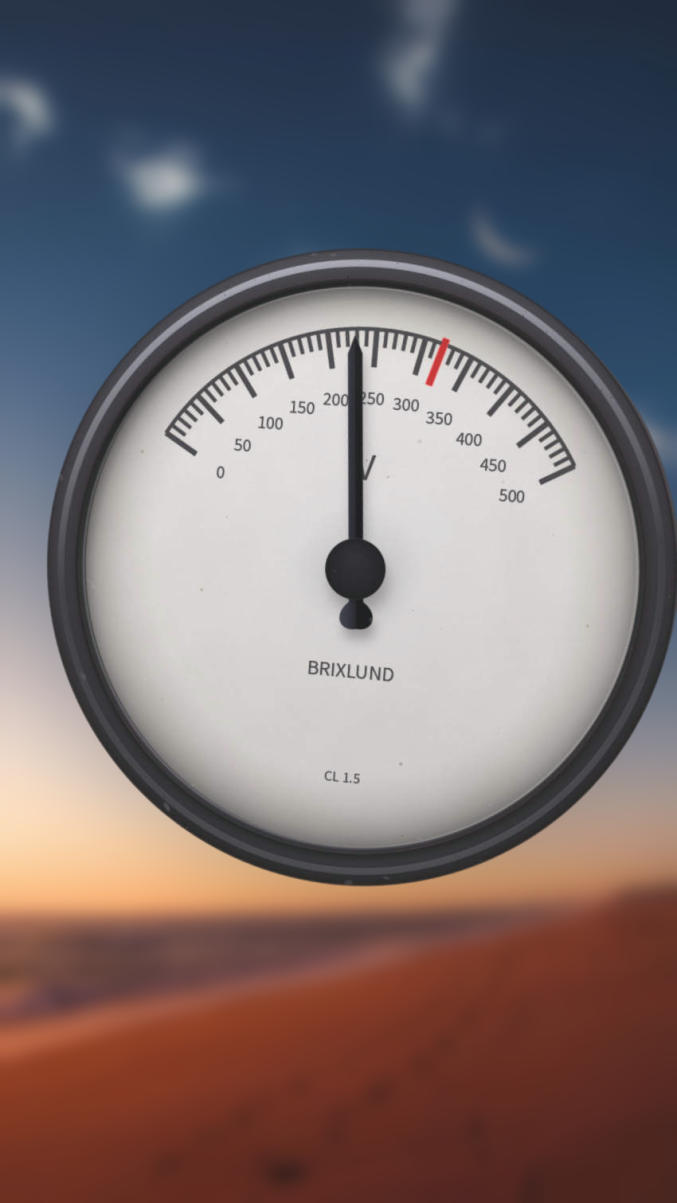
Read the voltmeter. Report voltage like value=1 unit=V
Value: value=230 unit=V
